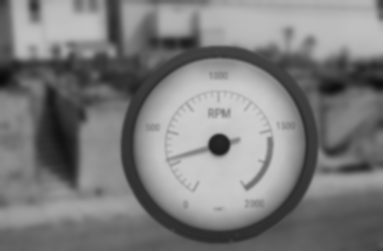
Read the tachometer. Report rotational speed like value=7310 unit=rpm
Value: value=300 unit=rpm
